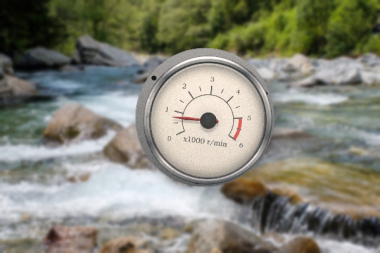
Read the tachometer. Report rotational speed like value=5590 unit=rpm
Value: value=750 unit=rpm
